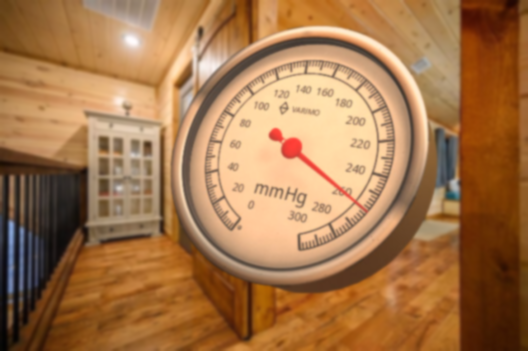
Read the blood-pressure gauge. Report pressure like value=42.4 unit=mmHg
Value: value=260 unit=mmHg
